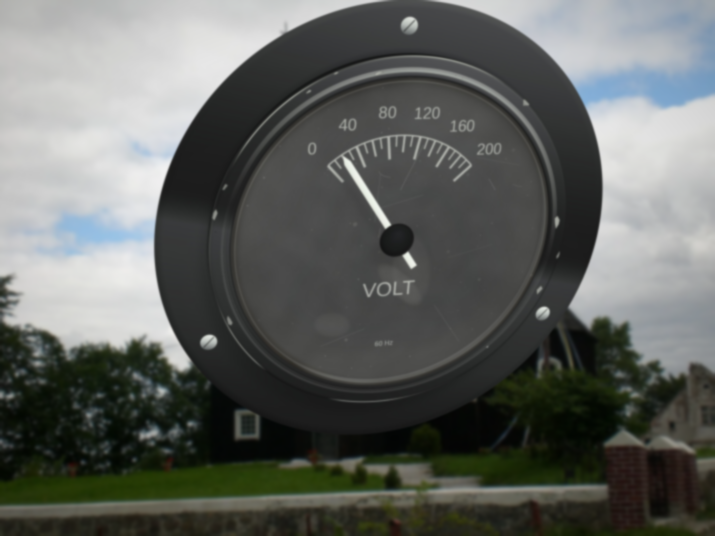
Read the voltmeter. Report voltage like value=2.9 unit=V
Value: value=20 unit=V
